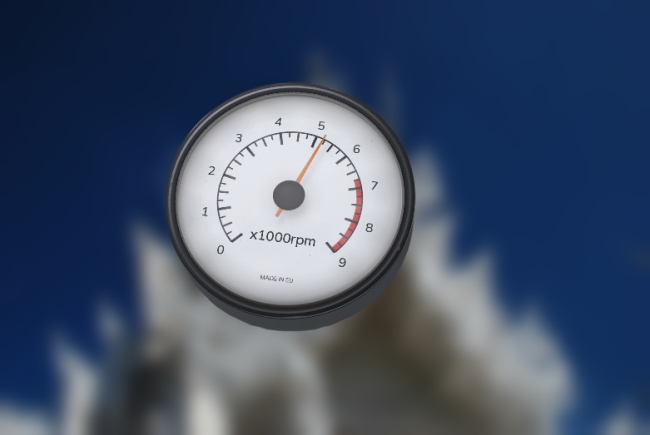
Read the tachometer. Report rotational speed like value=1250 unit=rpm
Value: value=5250 unit=rpm
